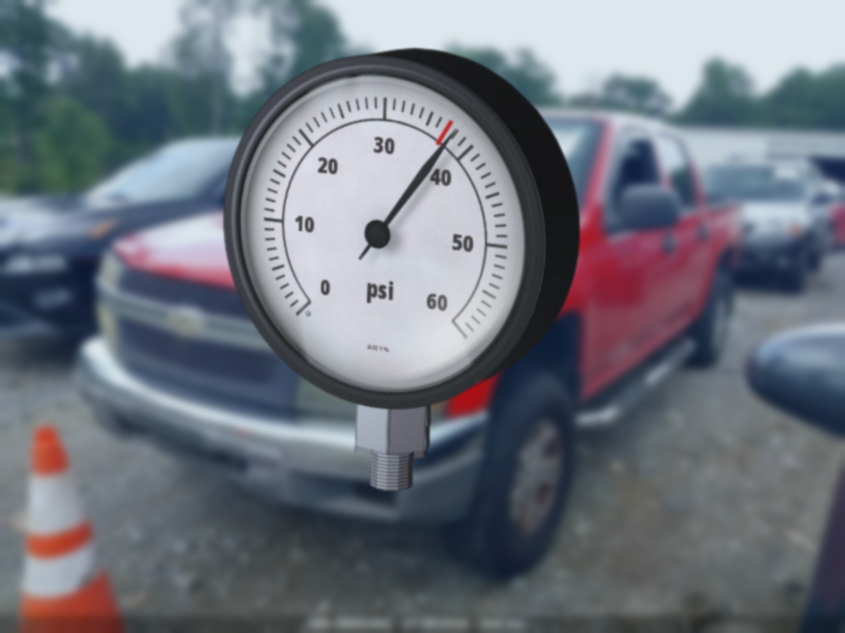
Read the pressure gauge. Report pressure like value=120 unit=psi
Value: value=38 unit=psi
